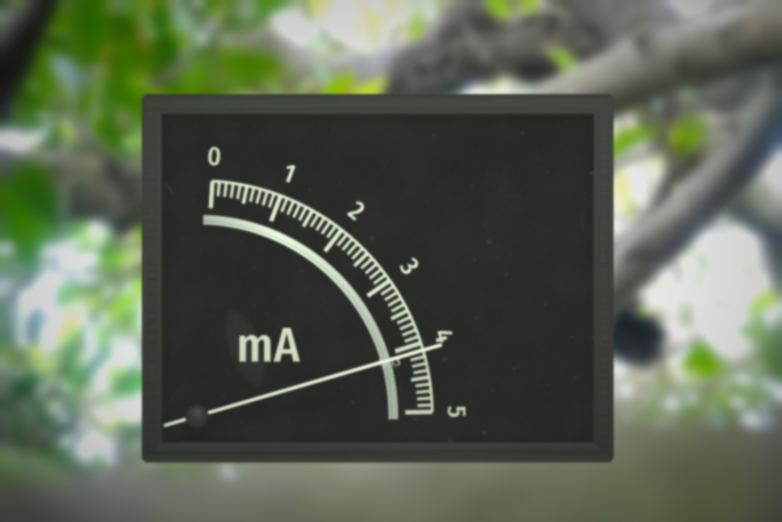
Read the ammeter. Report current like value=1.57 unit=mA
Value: value=4.1 unit=mA
